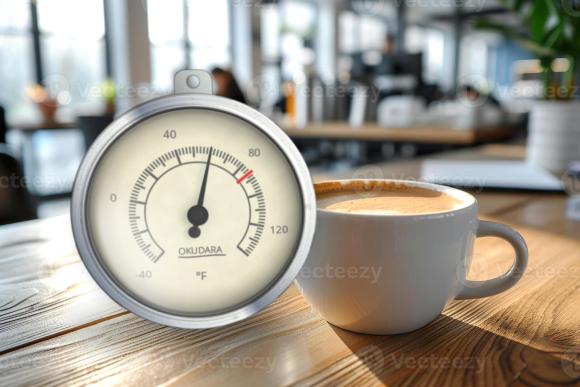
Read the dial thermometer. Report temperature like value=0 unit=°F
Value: value=60 unit=°F
